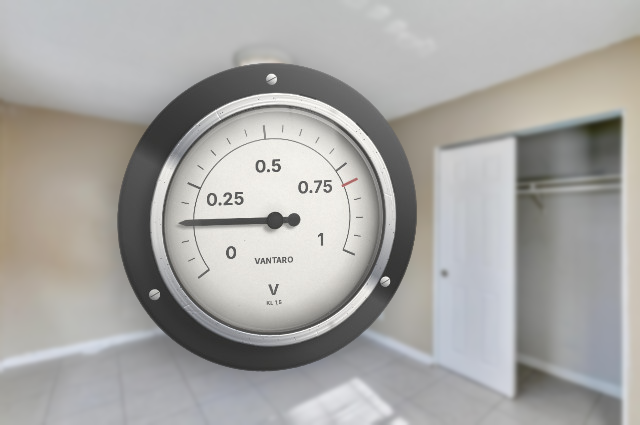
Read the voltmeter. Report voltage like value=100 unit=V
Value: value=0.15 unit=V
